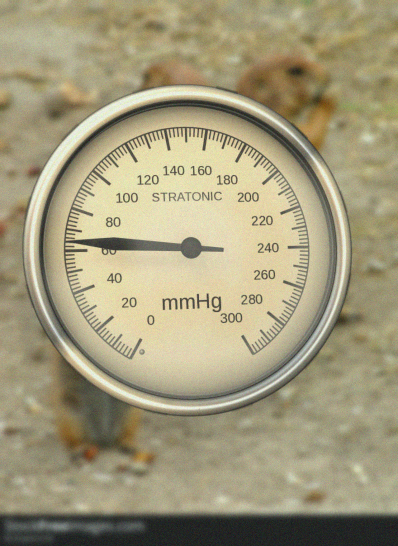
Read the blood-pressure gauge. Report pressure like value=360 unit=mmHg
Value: value=64 unit=mmHg
